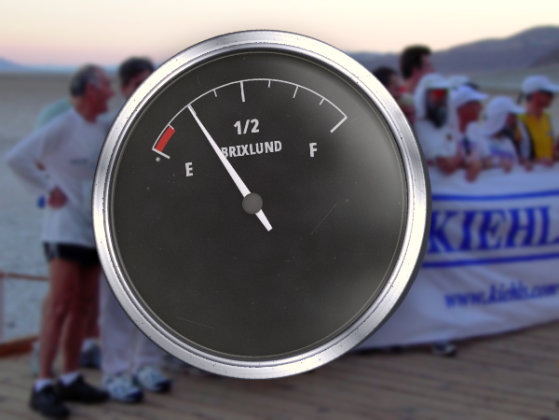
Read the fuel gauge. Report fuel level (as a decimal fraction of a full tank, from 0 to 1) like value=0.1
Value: value=0.25
